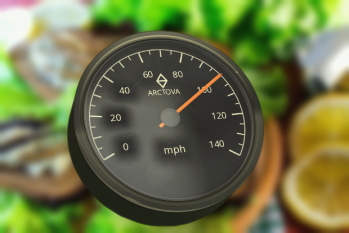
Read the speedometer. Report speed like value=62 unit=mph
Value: value=100 unit=mph
